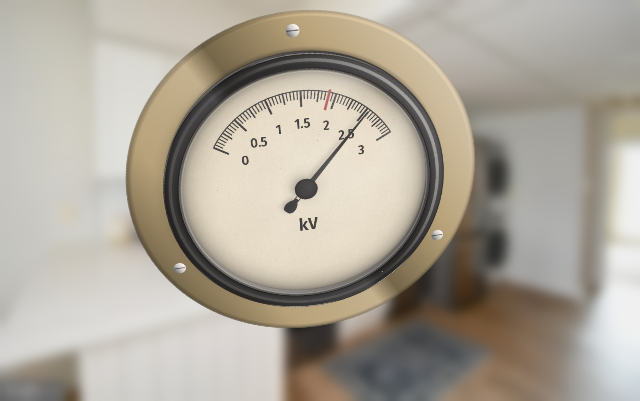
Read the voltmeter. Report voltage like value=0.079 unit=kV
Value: value=2.5 unit=kV
